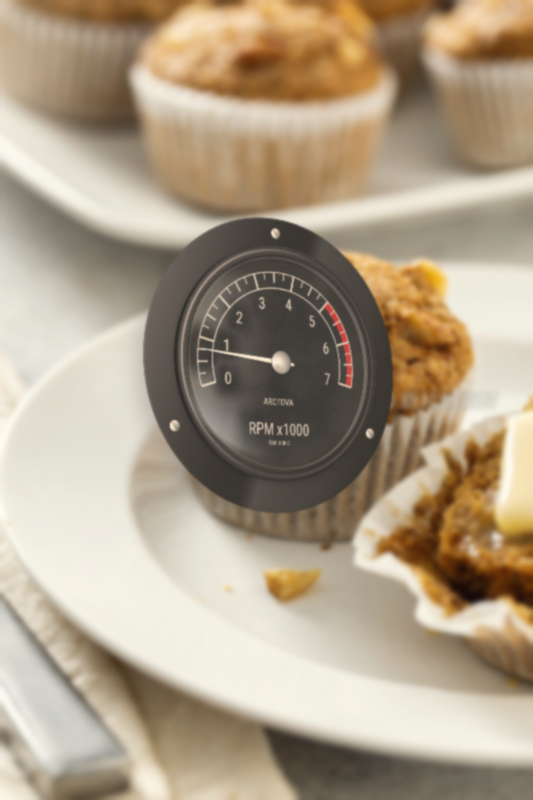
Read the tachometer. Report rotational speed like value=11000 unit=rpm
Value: value=750 unit=rpm
